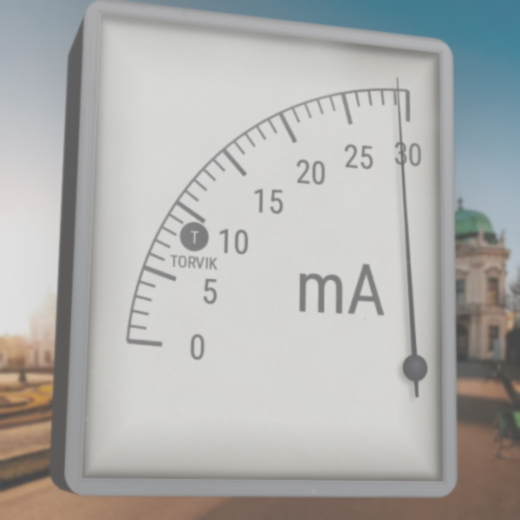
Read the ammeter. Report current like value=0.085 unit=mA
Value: value=29 unit=mA
